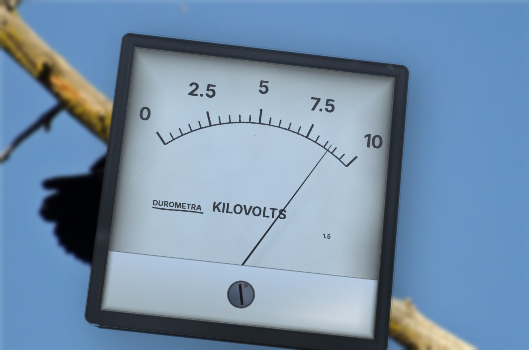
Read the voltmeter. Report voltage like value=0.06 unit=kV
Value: value=8.75 unit=kV
